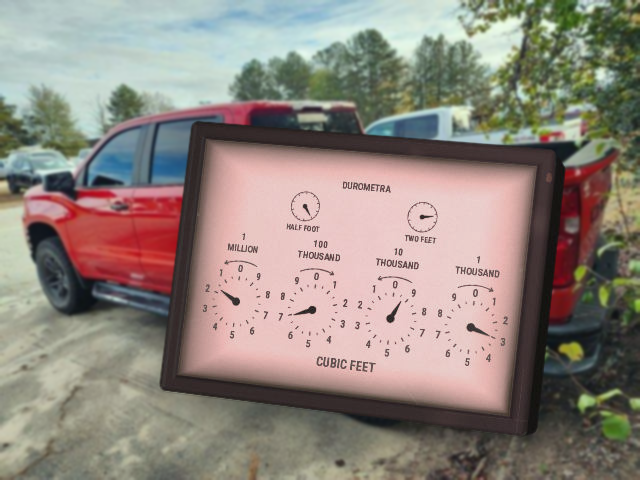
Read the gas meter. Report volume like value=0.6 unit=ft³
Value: value=169300 unit=ft³
